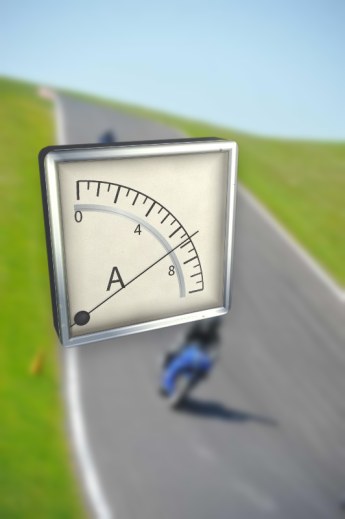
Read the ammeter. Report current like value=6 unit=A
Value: value=6.75 unit=A
